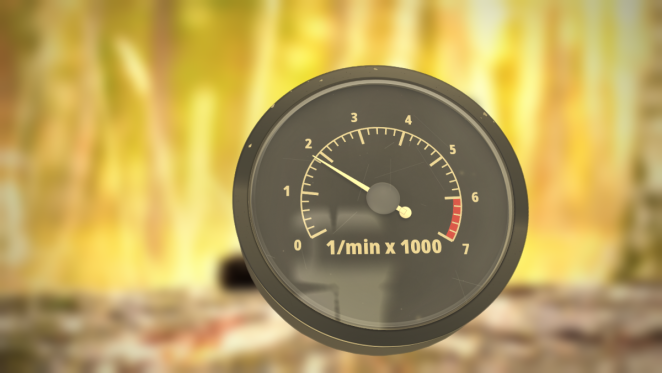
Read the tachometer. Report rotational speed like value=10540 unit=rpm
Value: value=1800 unit=rpm
